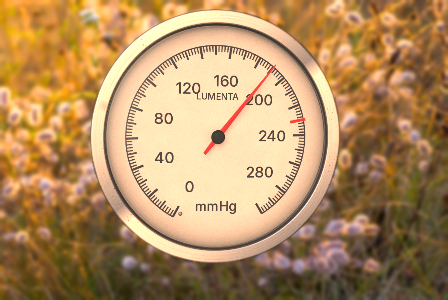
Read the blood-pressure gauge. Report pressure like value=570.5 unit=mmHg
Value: value=190 unit=mmHg
